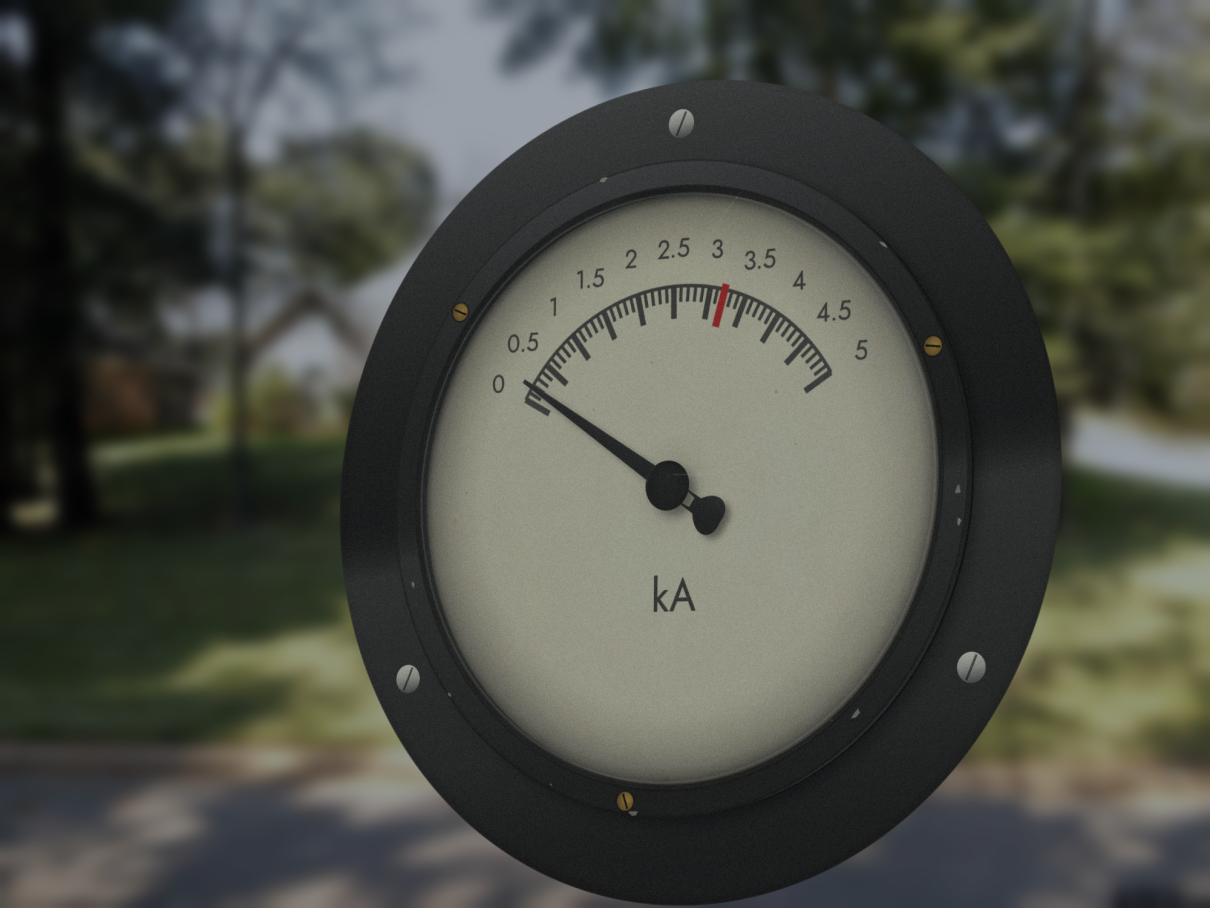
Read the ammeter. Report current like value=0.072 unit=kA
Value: value=0.2 unit=kA
